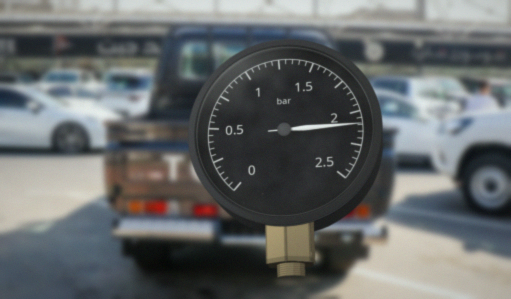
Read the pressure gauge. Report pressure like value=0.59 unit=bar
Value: value=2.1 unit=bar
